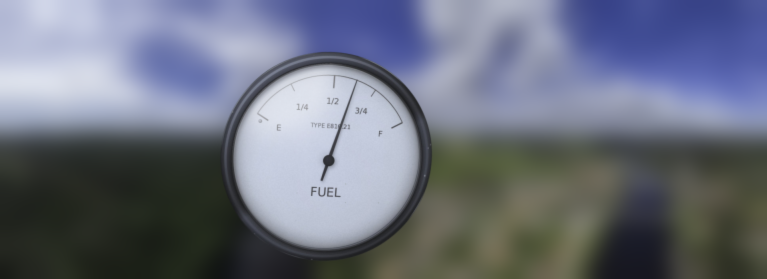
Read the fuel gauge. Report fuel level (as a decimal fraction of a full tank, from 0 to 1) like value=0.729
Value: value=0.625
